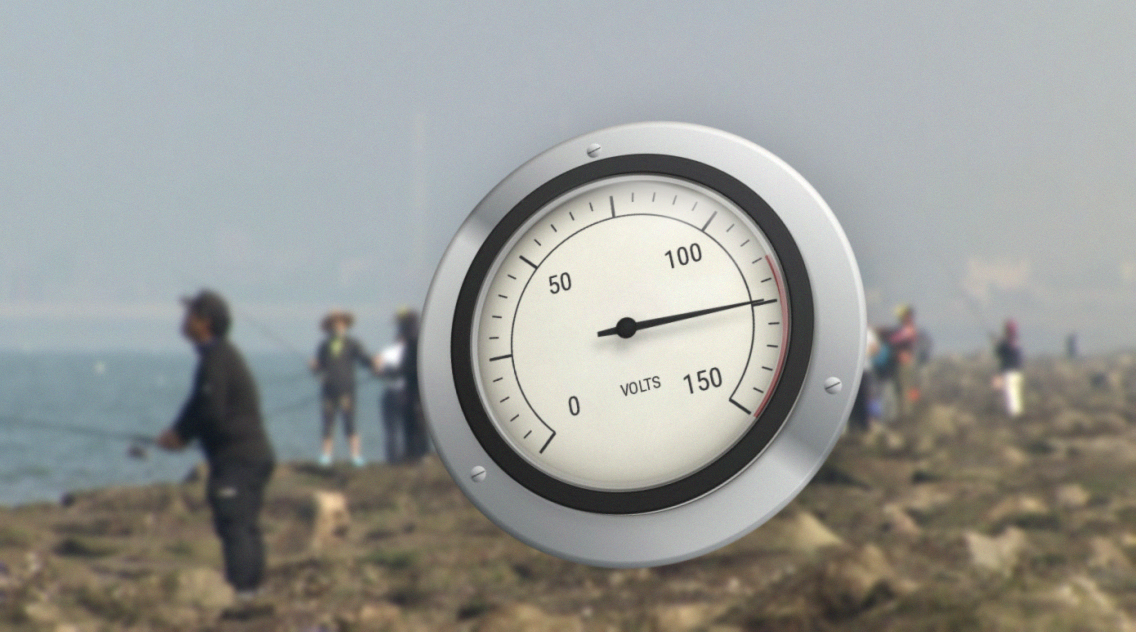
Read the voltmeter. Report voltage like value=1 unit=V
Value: value=125 unit=V
